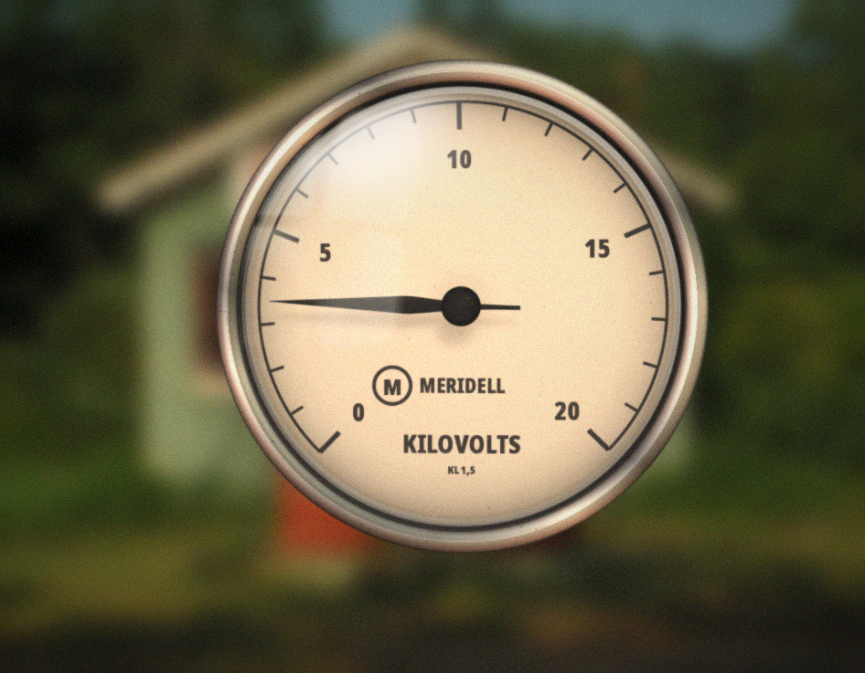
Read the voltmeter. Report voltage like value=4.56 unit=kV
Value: value=3.5 unit=kV
